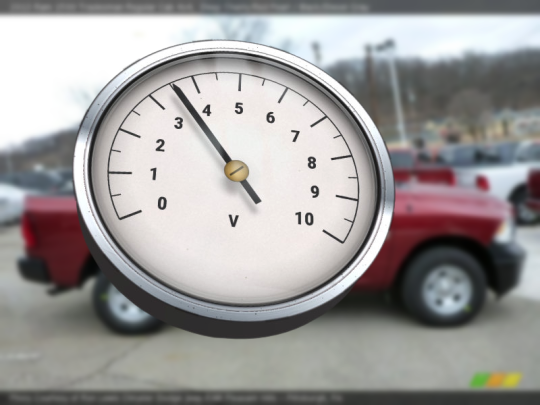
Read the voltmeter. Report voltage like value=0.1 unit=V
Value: value=3.5 unit=V
